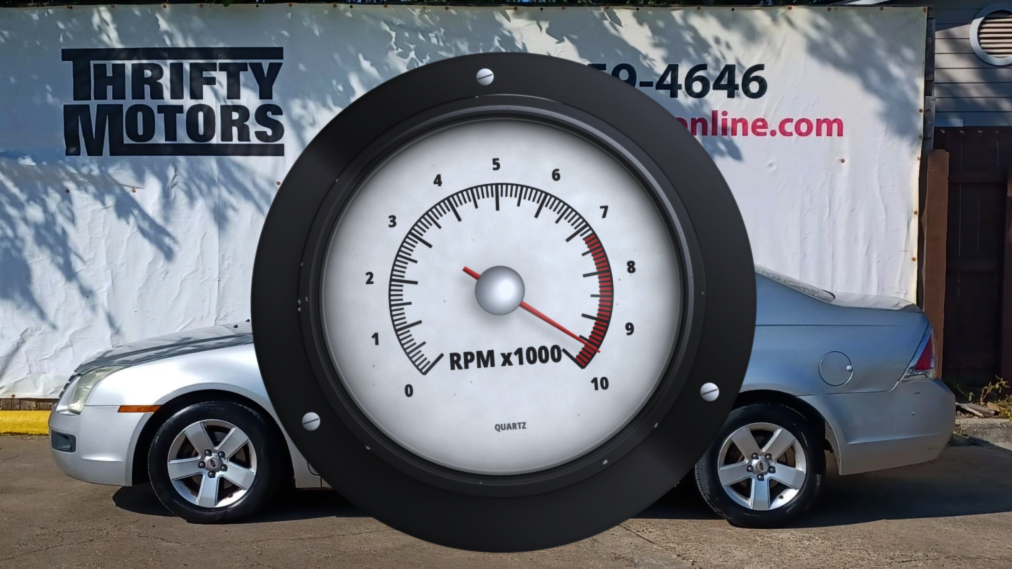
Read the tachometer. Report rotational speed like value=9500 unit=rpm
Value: value=9600 unit=rpm
